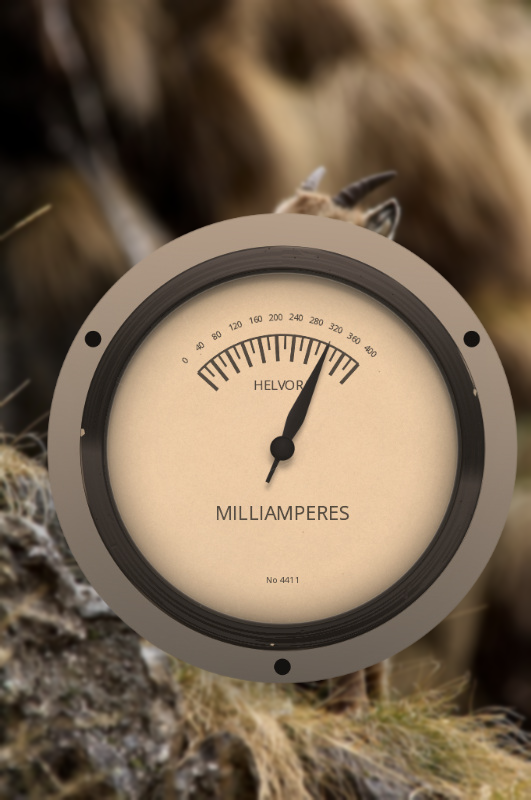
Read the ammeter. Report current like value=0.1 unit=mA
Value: value=320 unit=mA
